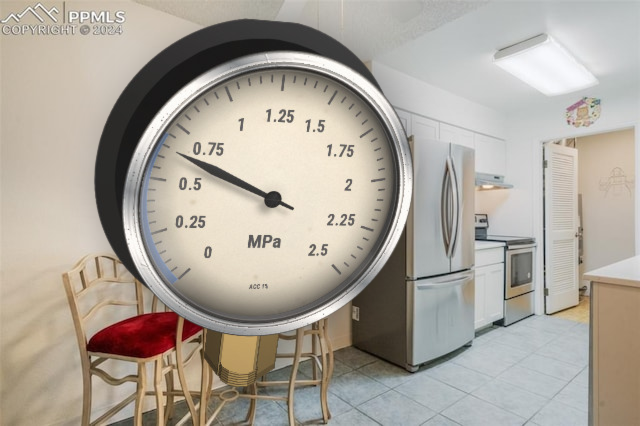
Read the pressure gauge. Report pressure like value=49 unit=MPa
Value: value=0.65 unit=MPa
